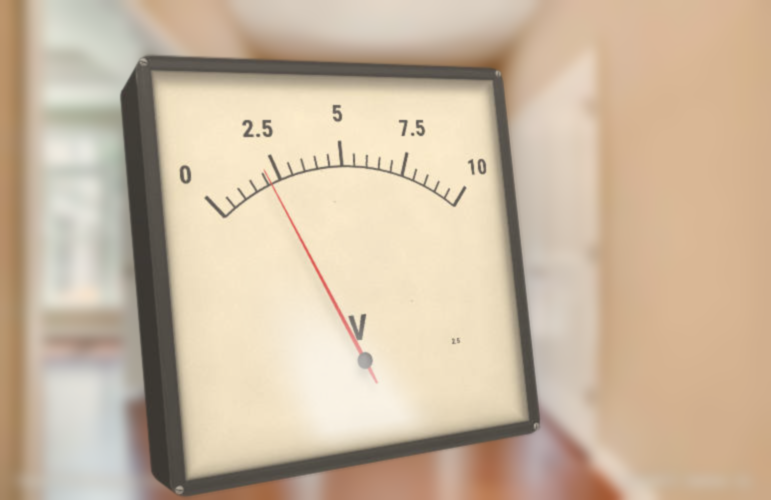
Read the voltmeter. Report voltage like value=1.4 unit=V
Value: value=2 unit=V
